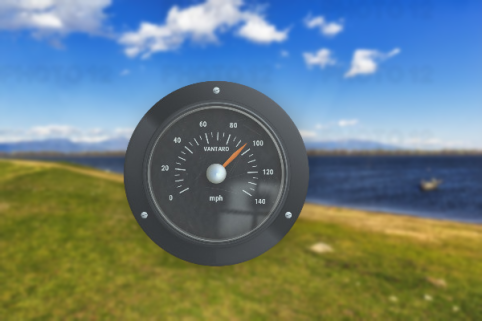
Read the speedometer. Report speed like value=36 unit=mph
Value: value=95 unit=mph
